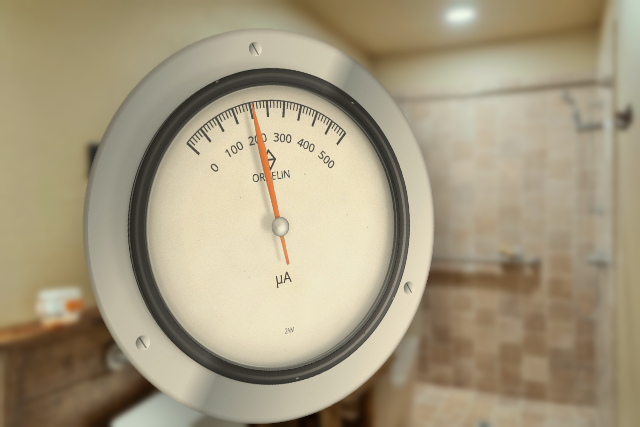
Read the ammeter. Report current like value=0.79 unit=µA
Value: value=200 unit=µA
